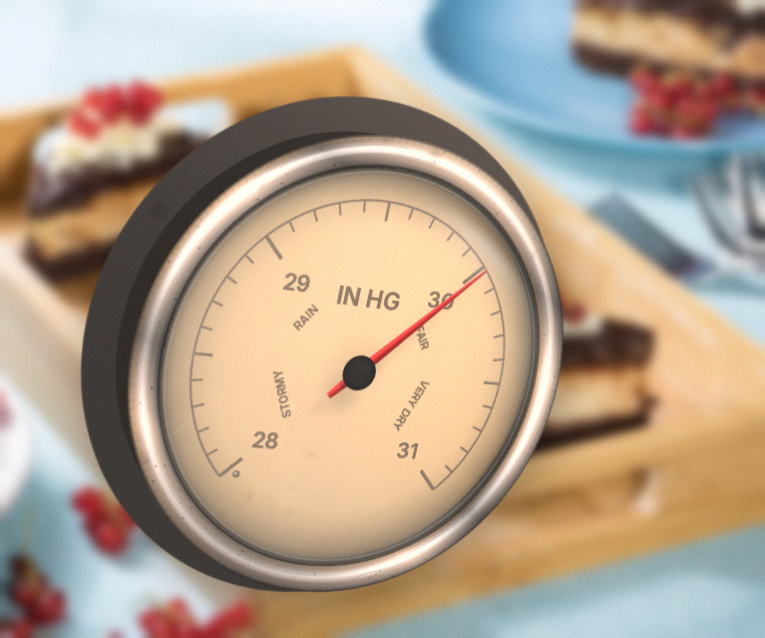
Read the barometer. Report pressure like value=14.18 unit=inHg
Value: value=30 unit=inHg
